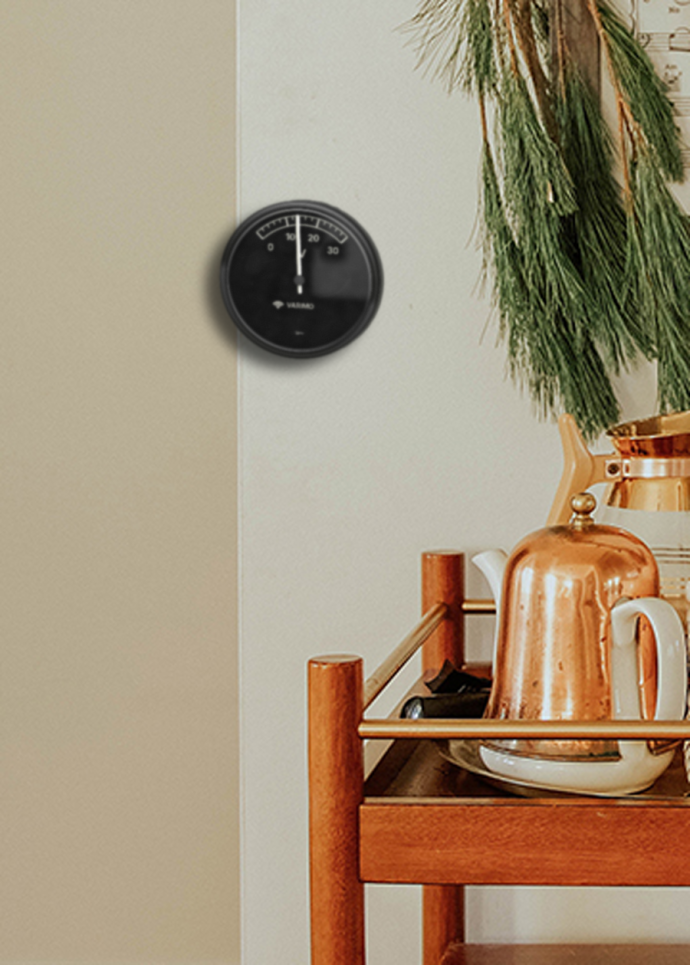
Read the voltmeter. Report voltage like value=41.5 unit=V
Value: value=14 unit=V
